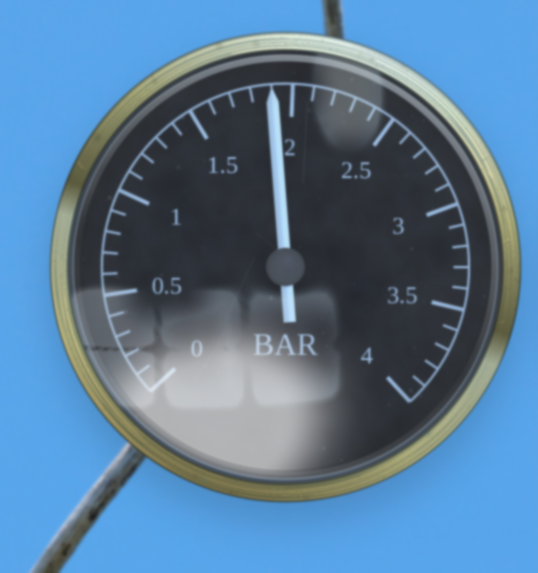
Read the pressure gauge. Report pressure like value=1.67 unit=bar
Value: value=1.9 unit=bar
